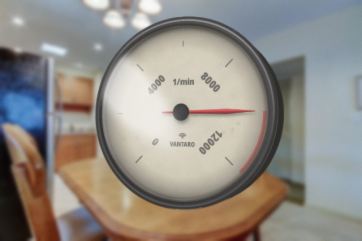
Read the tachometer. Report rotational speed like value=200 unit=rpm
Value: value=10000 unit=rpm
